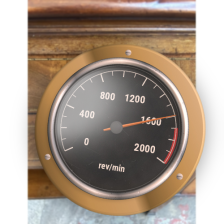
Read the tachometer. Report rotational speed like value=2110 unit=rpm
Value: value=1600 unit=rpm
